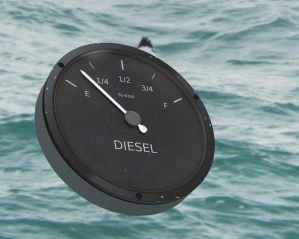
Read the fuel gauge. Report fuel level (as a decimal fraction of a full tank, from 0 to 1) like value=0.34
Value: value=0.125
